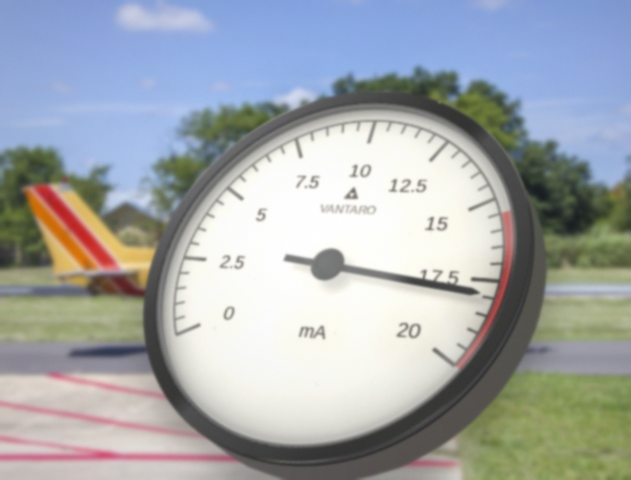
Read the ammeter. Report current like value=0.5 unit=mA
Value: value=18 unit=mA
